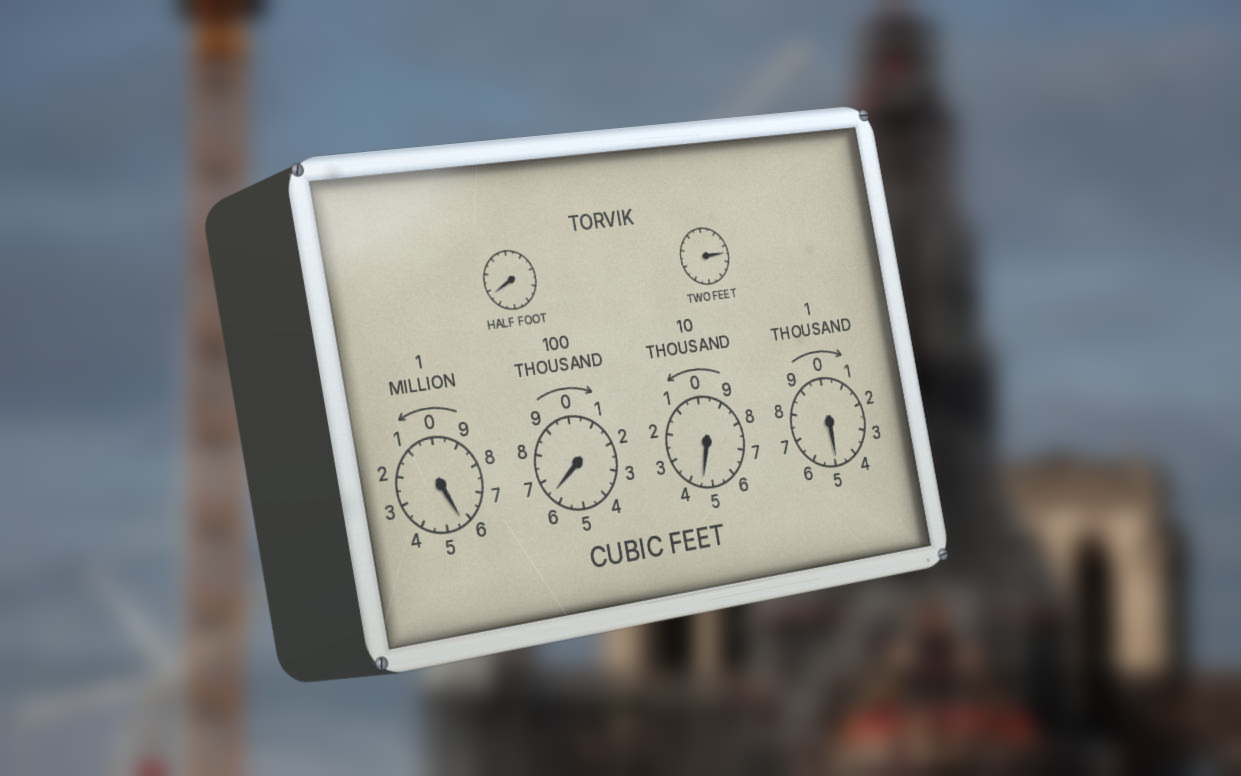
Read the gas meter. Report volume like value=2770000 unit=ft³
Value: value=564500 unit=ft³
